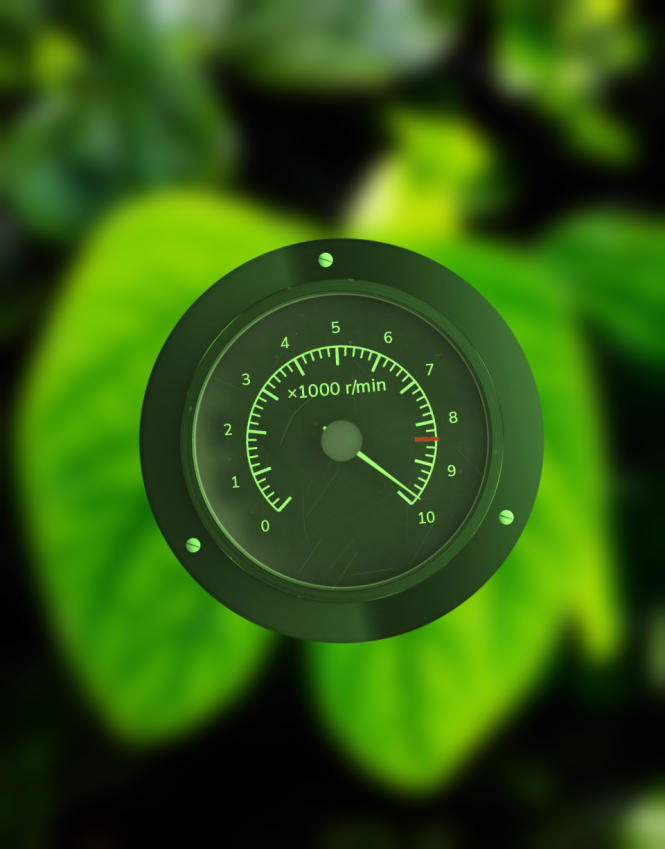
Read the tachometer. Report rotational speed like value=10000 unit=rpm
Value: value=9800 unit=rpm
